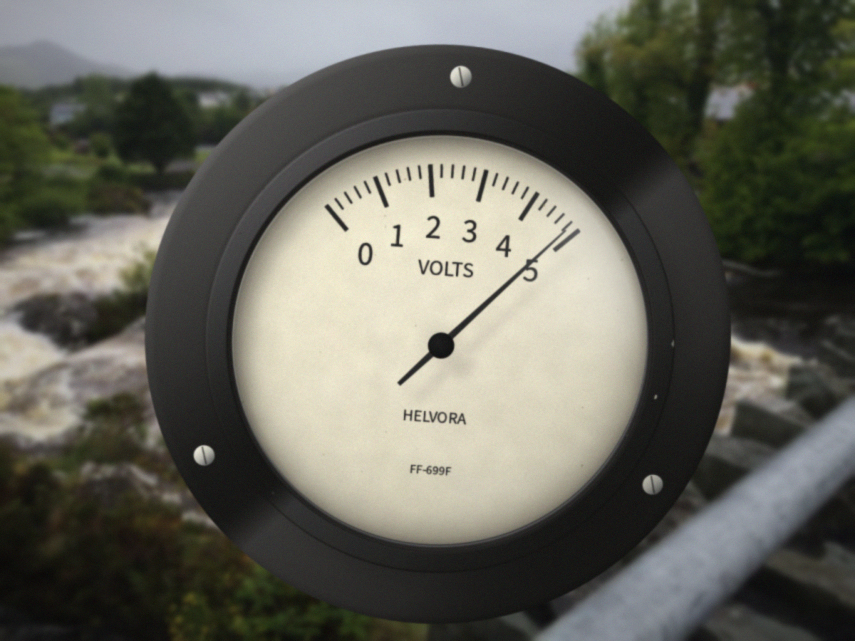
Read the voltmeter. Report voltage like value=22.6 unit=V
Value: value=4.8 unit=V
